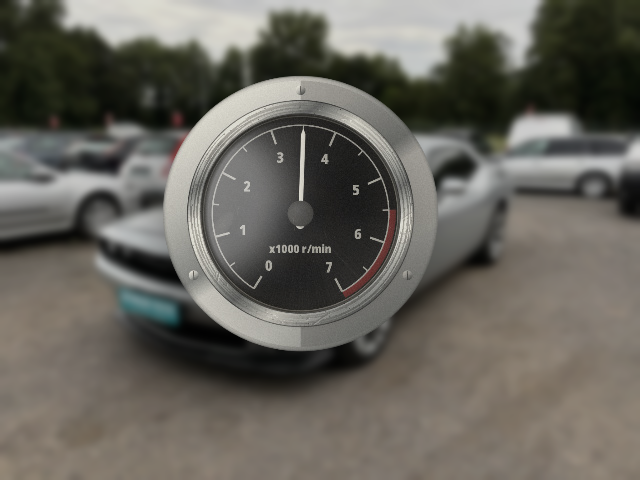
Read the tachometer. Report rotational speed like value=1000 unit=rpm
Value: value=3500 unit=rpm
